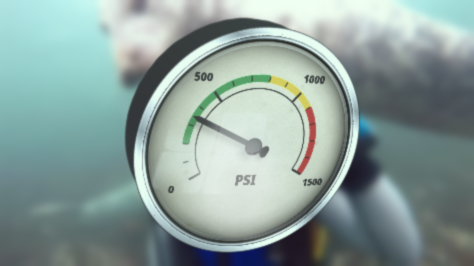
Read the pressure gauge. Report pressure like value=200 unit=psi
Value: value=350 unit=psi
